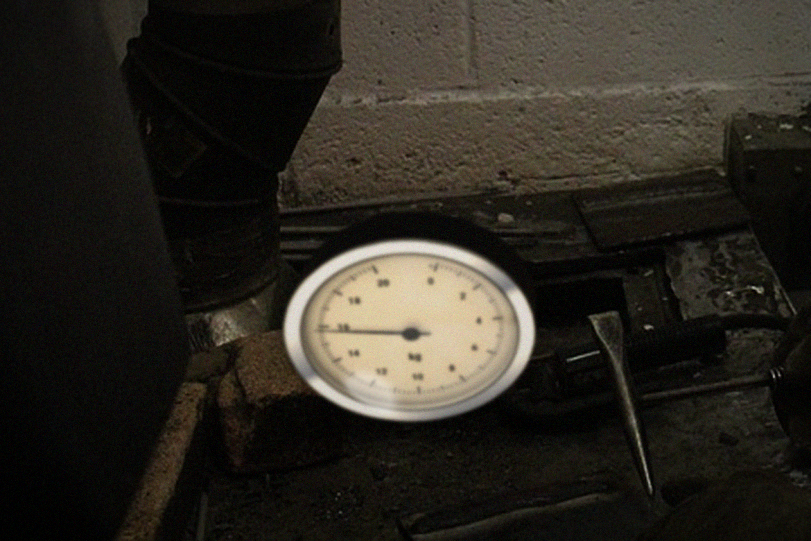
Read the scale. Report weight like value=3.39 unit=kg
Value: value=16 unit=kg
